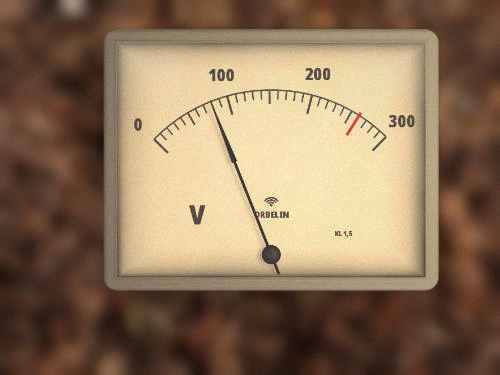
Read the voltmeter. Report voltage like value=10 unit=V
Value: value=80 unit=V
